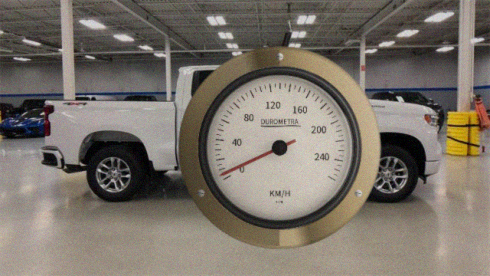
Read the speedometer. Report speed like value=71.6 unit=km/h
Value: value=5 unit=km/h
